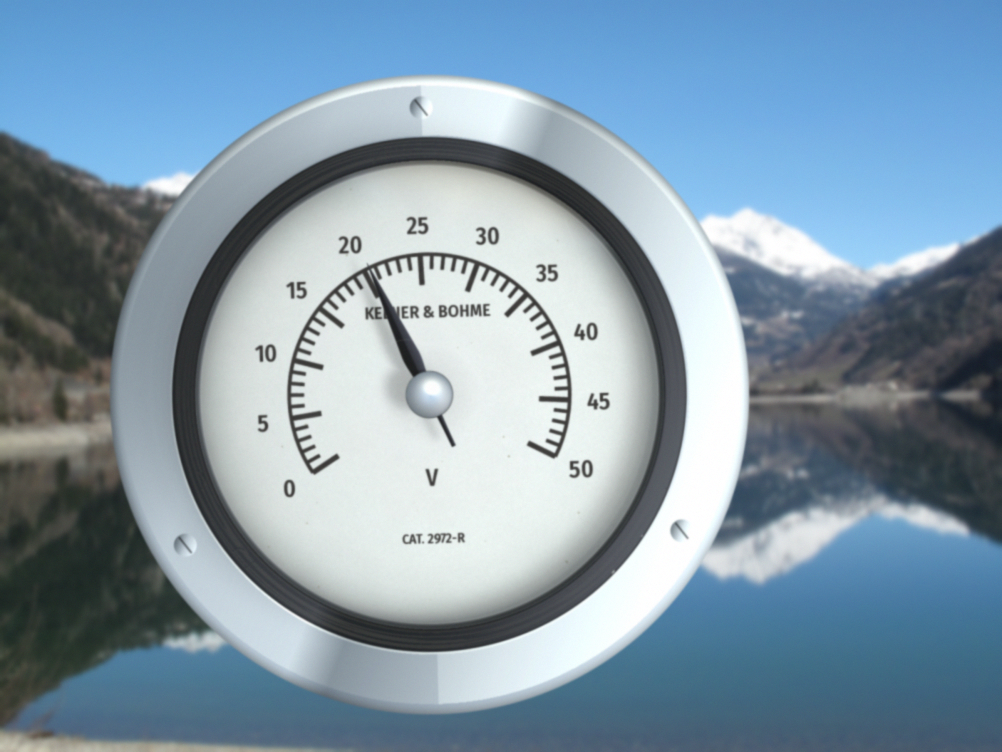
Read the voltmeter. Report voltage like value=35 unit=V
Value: value=20.5 unit=V
